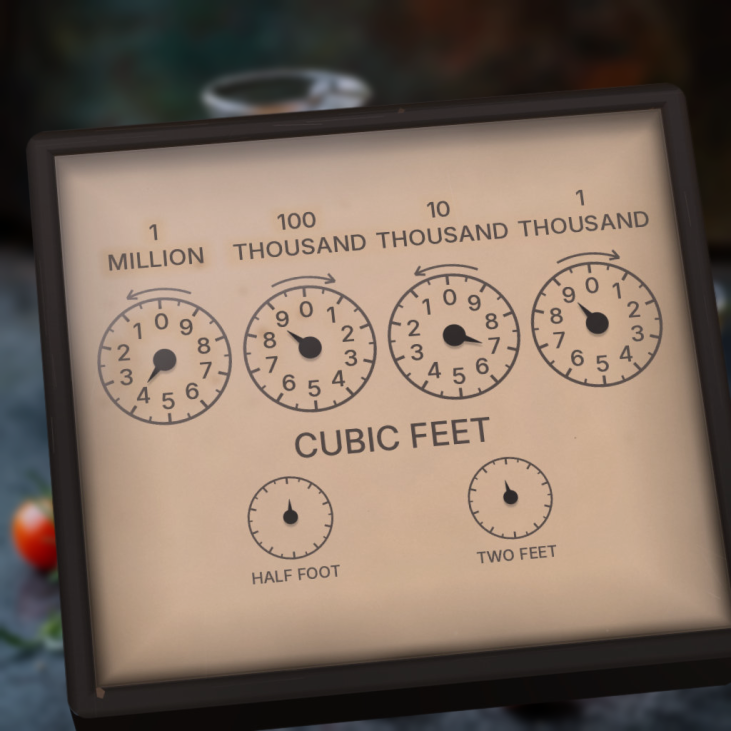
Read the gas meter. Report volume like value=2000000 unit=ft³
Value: value=386900 unit=ft³
